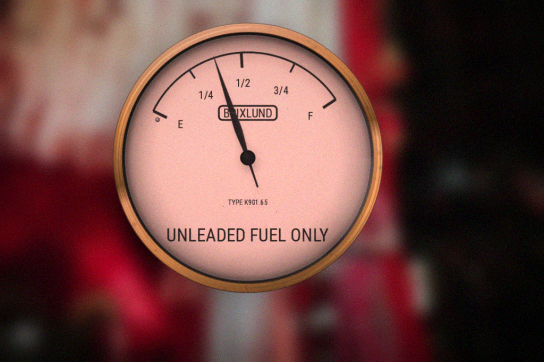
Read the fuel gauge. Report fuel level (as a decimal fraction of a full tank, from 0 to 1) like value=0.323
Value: value=0.375
